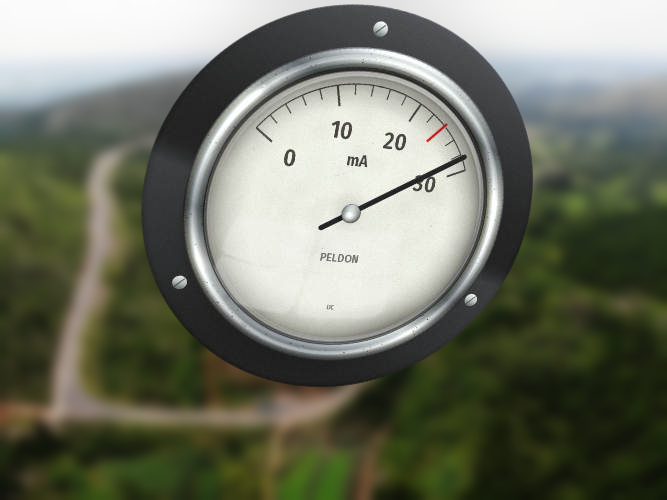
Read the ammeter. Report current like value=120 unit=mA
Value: value=28 unit=mA
